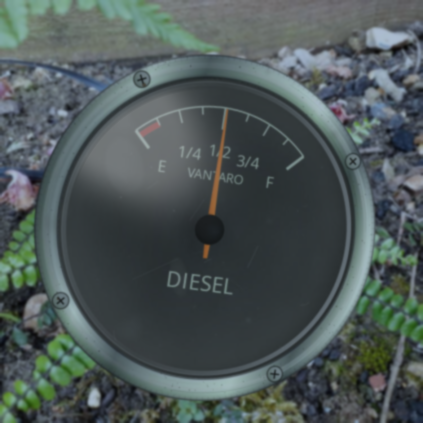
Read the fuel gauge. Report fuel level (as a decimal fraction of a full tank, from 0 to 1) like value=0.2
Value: value=0.5
